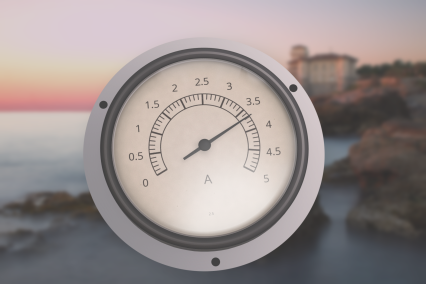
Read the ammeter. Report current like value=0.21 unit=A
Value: value=3.7 unit=A
